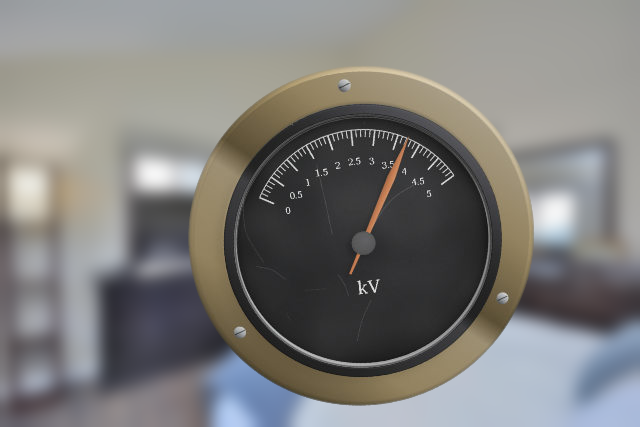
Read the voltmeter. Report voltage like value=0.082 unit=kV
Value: value=3.7 unit=kV
